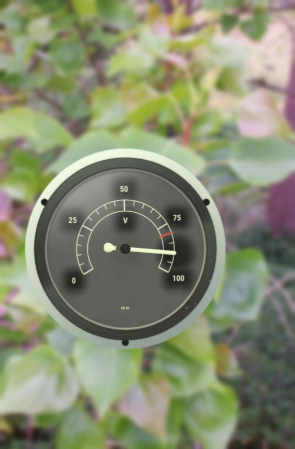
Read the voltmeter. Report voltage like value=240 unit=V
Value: value=90 unit=V
